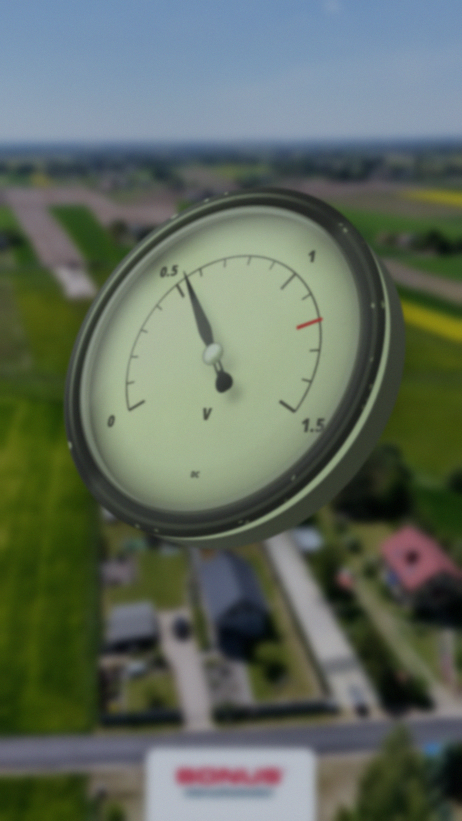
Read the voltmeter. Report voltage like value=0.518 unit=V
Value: value=0.55 unit=V
